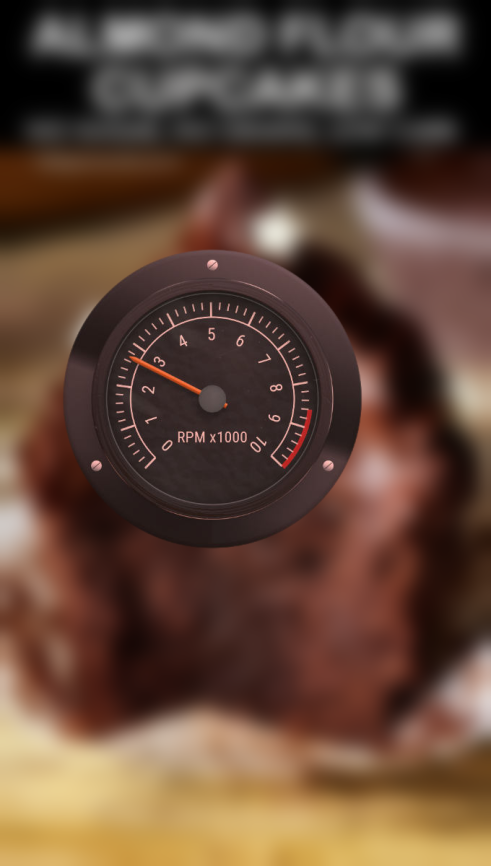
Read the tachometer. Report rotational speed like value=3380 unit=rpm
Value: value=2700 unit=rpm
